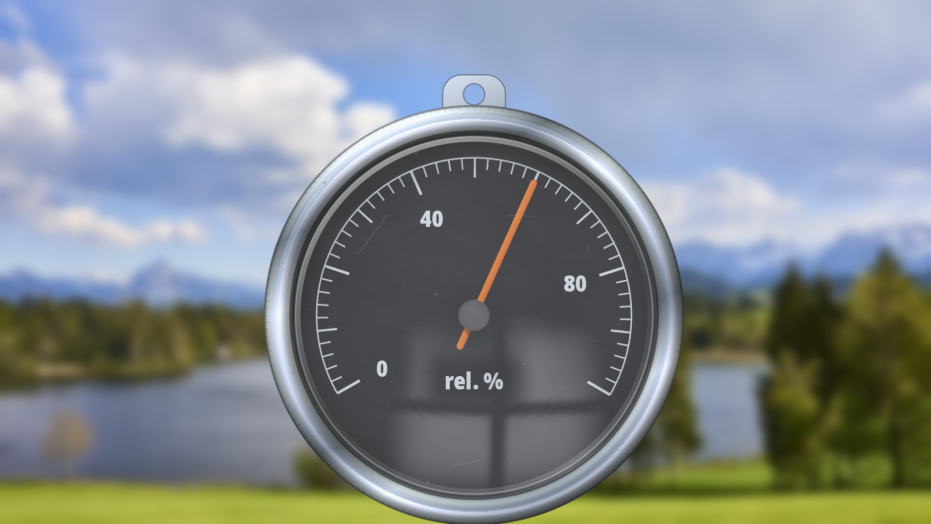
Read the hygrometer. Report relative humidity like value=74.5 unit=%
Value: value=60 unit=%
